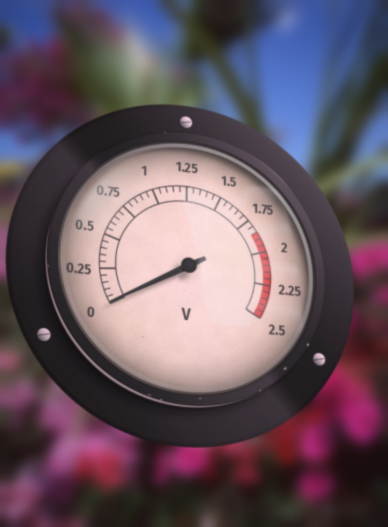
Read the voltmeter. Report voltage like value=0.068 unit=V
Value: value=0 unit=V
